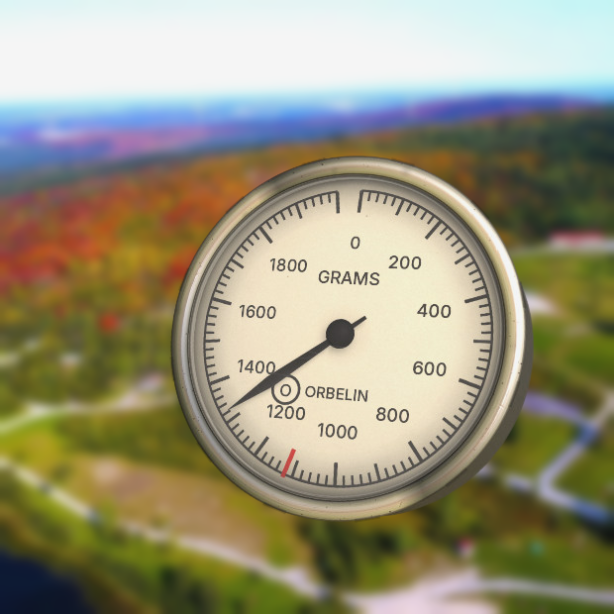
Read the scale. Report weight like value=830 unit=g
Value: value=1320 unit=g
